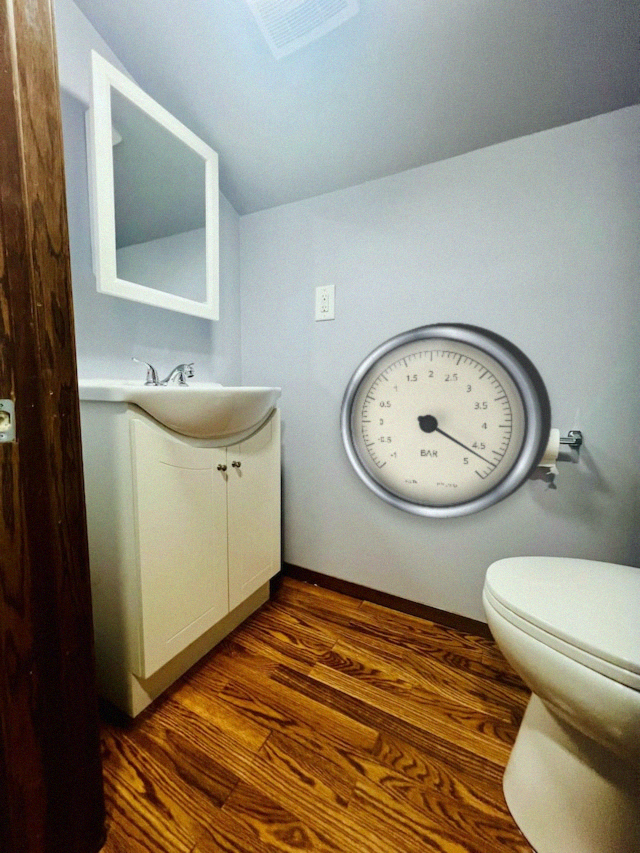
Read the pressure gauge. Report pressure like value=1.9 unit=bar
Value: value=4.7 unit=bar
